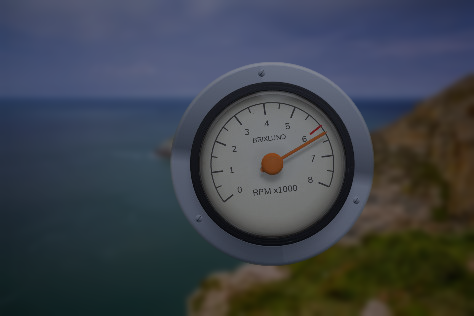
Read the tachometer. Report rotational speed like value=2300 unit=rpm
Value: value=6250 unit=rpm
